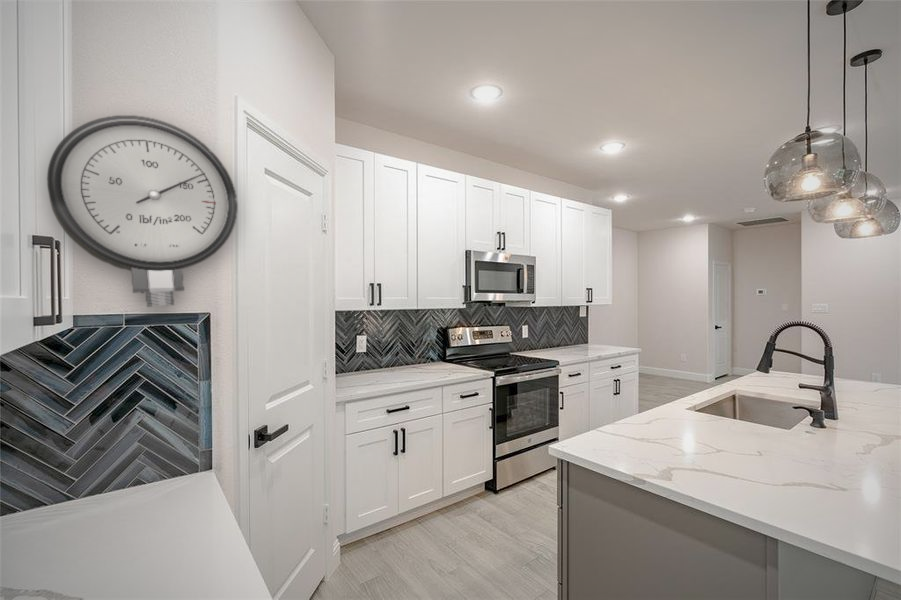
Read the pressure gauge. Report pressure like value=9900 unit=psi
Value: value=145 unit=psi
